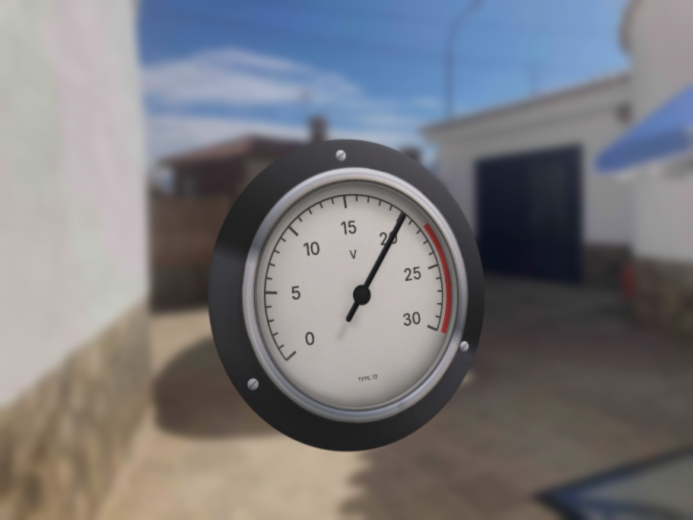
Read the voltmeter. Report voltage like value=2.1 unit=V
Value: value=20 unit=V
